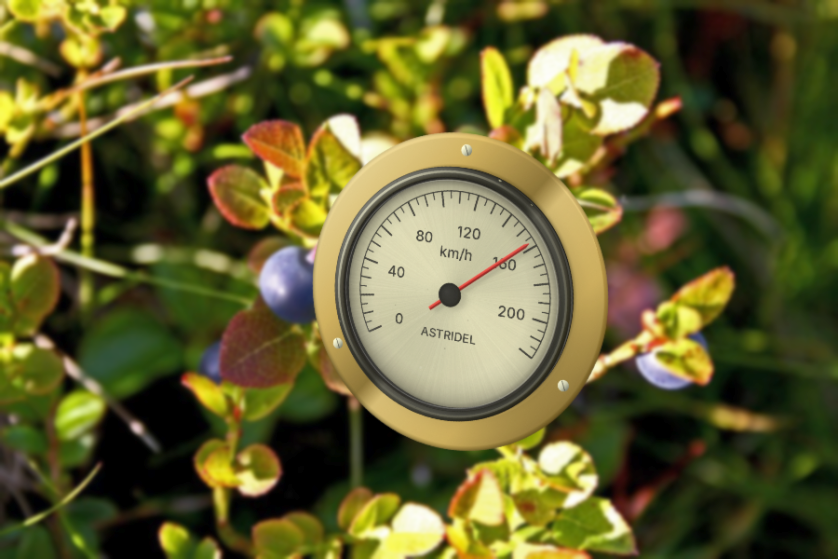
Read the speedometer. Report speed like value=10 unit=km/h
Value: value=157.5 unit=km/h
